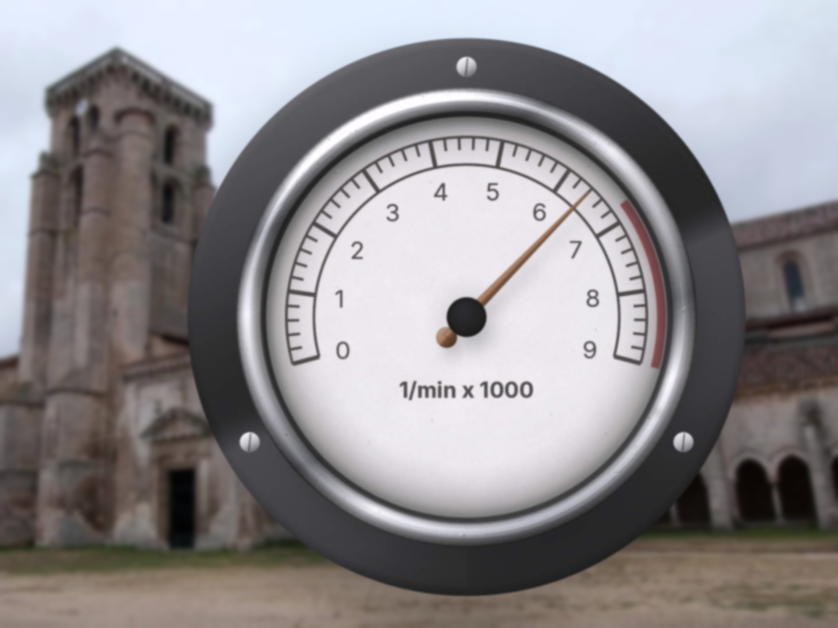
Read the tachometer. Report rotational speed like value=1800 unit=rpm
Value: value=6400 unit=rpm
